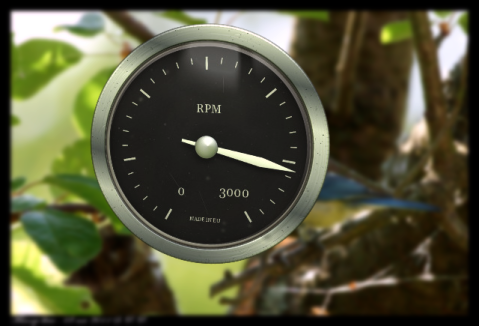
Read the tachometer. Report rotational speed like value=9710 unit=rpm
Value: value=2550 unit=rpm
